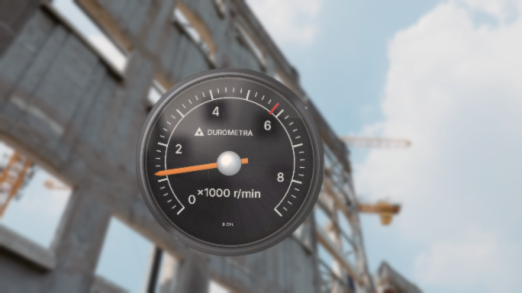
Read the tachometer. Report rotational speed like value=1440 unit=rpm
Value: value=1200 unit=rpm
